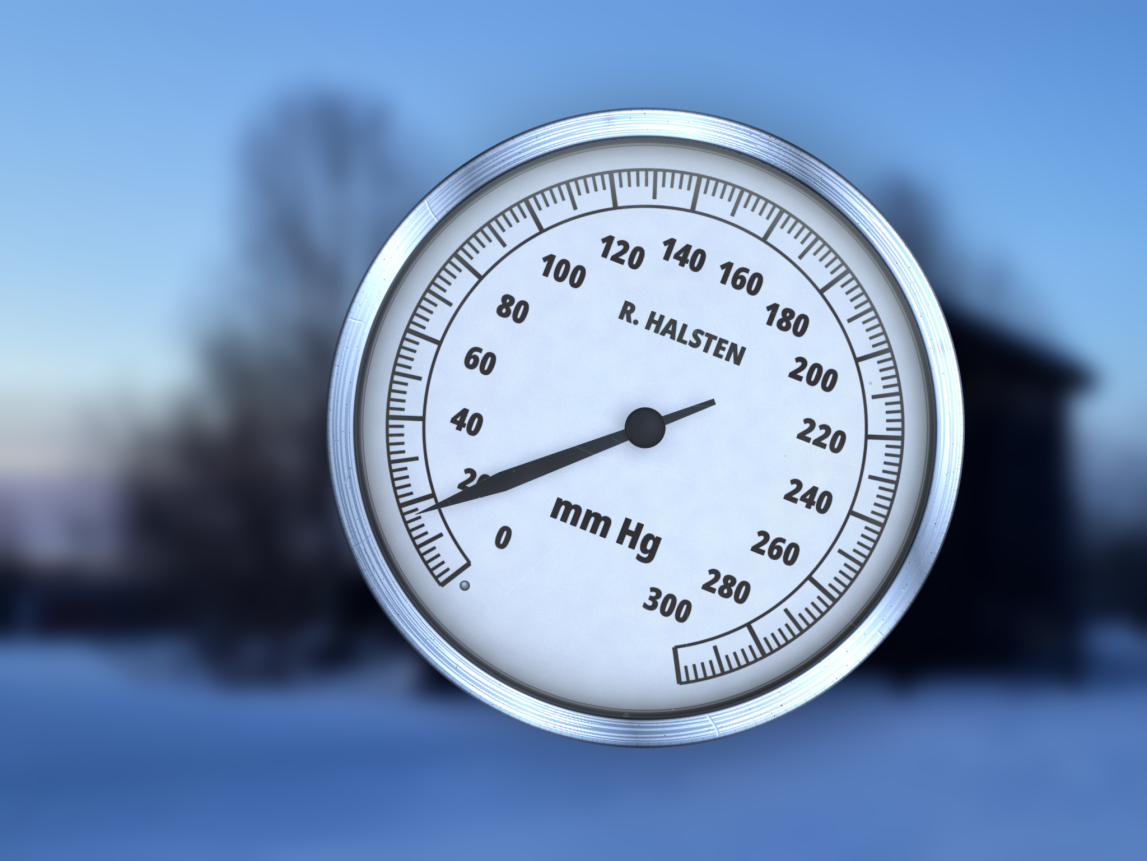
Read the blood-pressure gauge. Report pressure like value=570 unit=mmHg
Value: value=17 unit=mmHg
